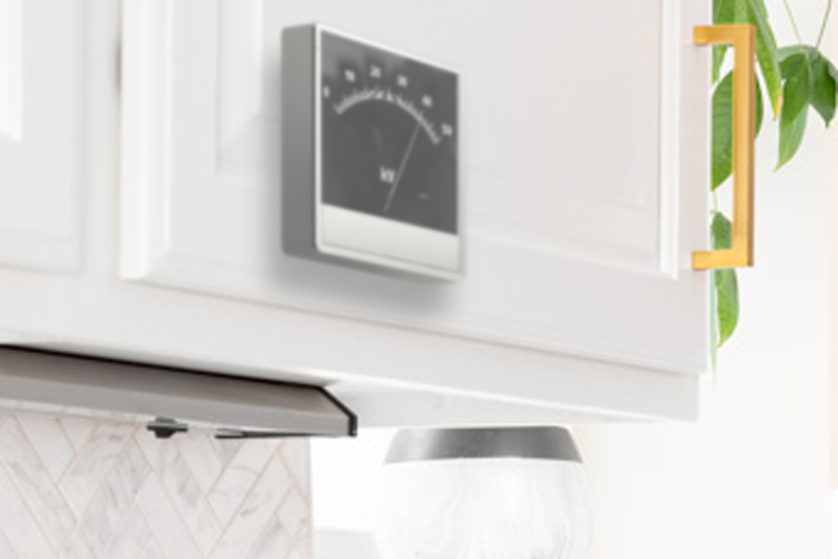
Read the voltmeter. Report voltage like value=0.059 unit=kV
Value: value=40 unit=kV
